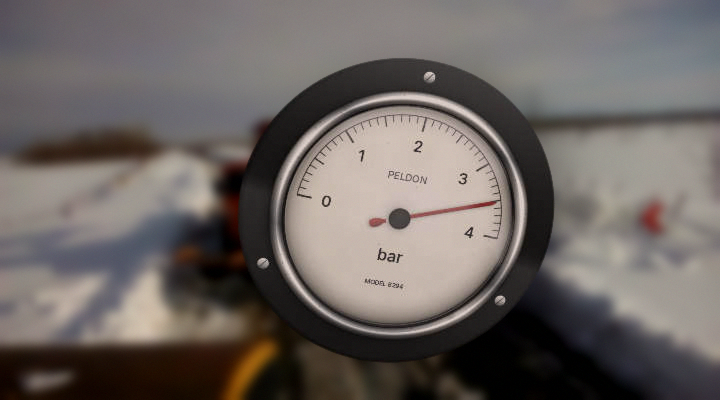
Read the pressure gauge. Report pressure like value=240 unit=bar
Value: value=3.5 unit=bar
